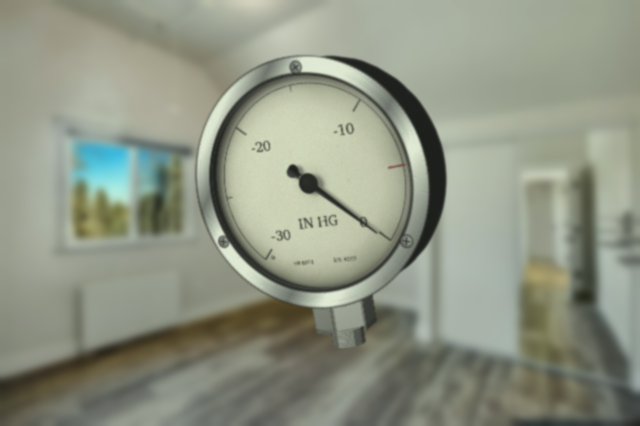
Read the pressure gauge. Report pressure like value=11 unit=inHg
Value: value=0 unit=inHg
